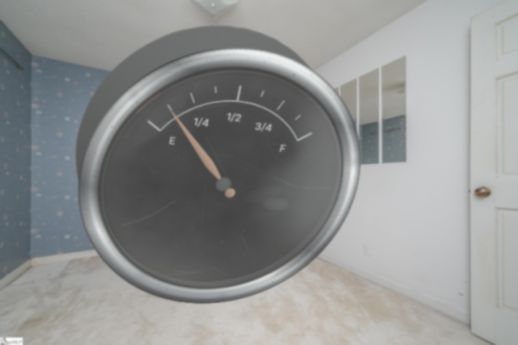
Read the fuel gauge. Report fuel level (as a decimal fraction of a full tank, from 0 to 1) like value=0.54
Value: value=0.125
